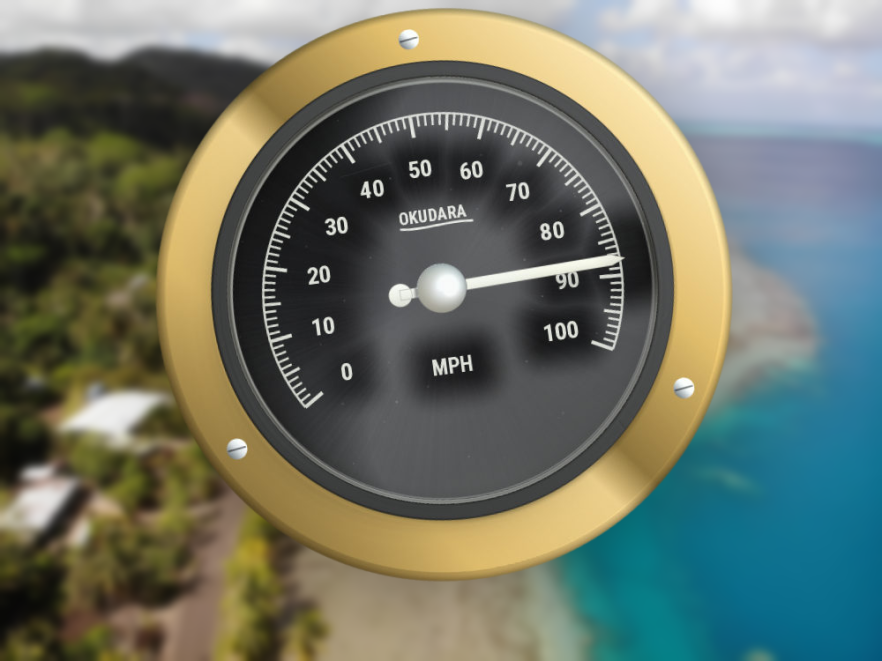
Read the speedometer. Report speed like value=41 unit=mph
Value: value=88 unit=mph
